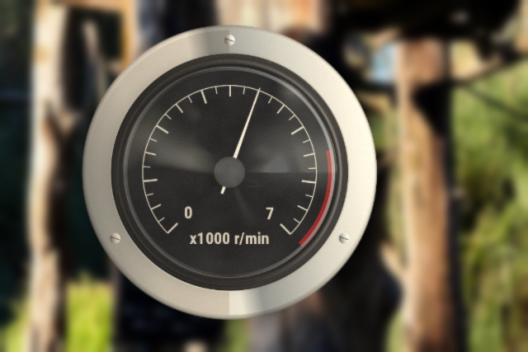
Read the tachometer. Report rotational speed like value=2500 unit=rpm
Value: value=4000 unit=rpm
